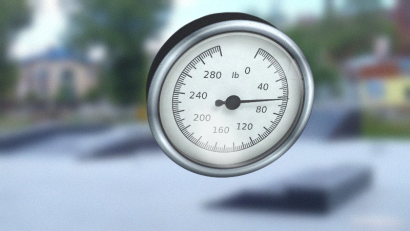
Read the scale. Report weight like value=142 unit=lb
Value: value=60 unit=lb
